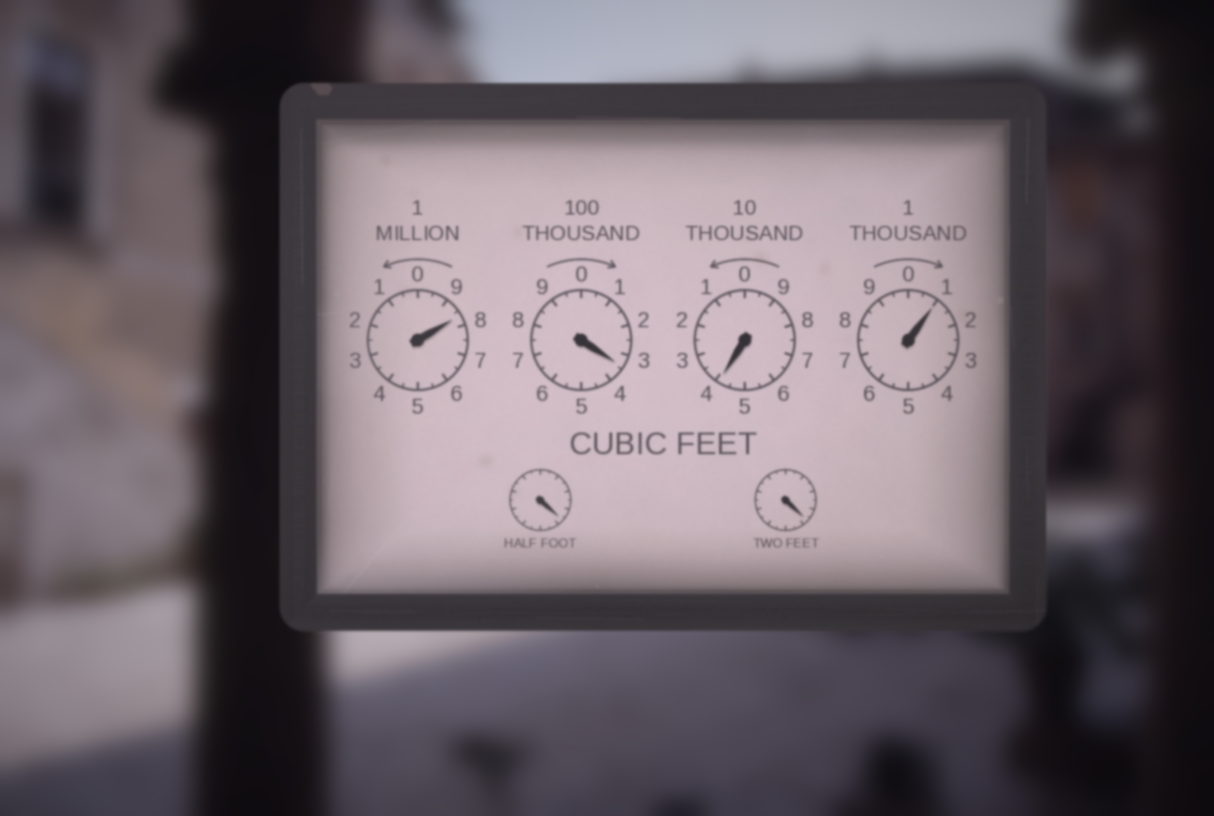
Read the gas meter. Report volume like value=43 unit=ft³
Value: value=834100 unit=ft³
